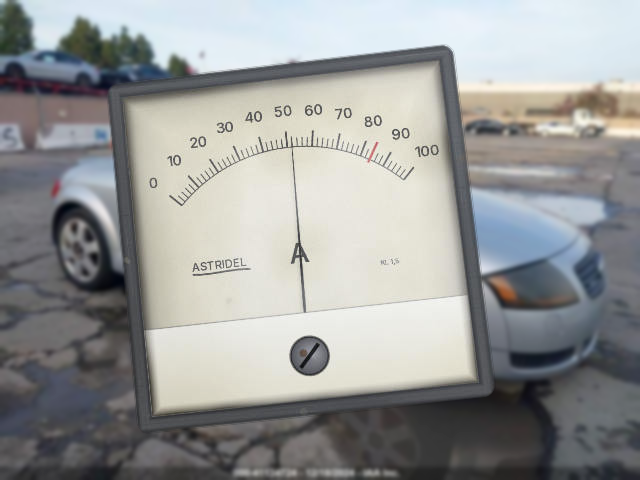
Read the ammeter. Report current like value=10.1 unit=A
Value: value=52 unit=A
